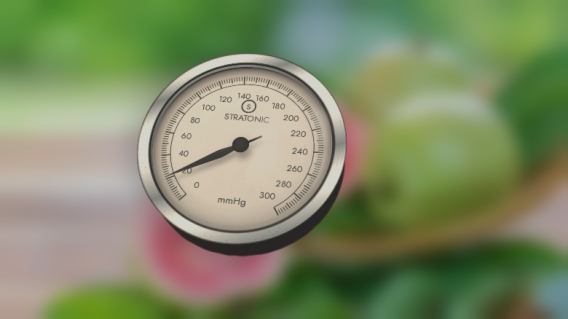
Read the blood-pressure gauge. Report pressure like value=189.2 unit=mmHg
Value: value=20 unit=mmHg
